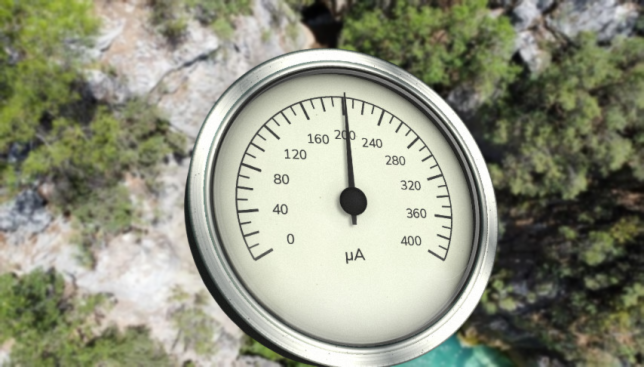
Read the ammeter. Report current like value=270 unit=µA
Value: value=200 unit=µA
